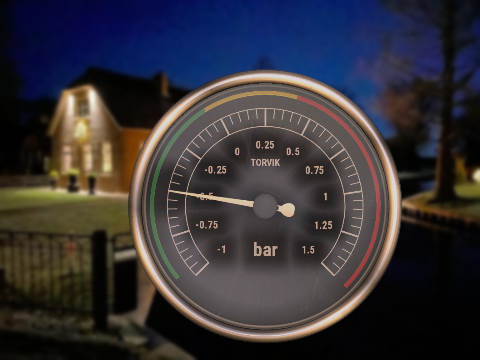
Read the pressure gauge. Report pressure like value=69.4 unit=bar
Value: value=-0.5 unit=bar
